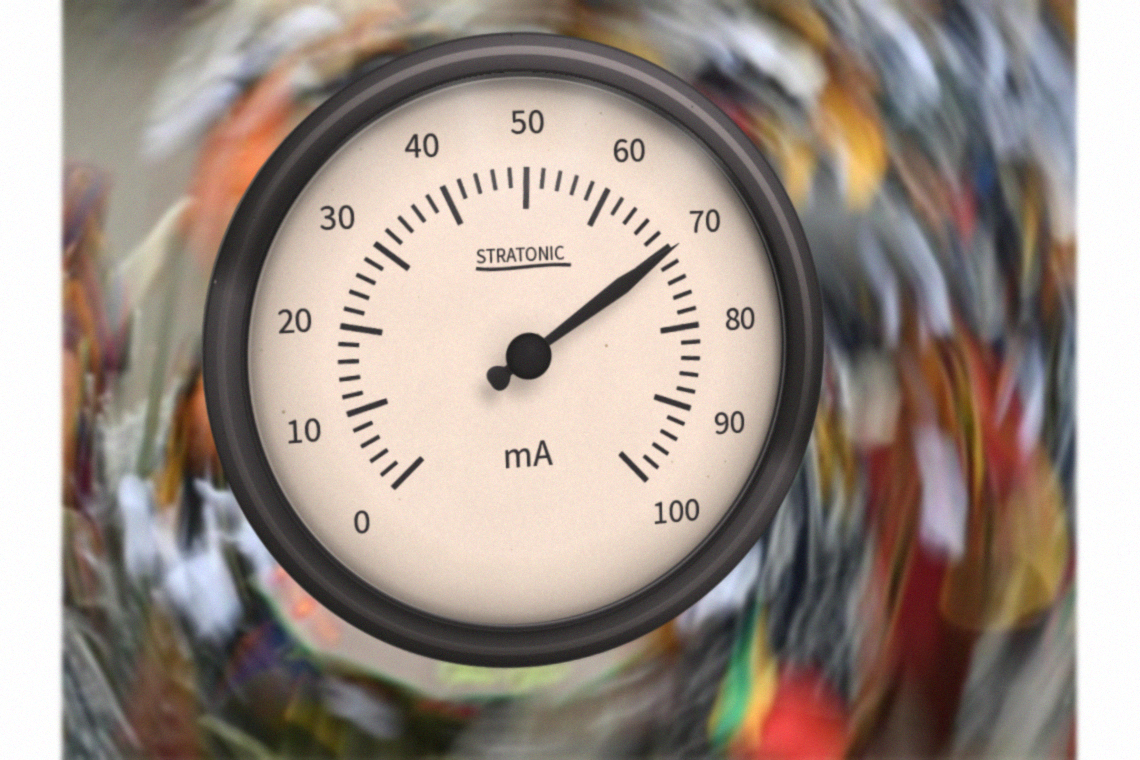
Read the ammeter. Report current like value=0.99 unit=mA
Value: value=70 unit=mA
